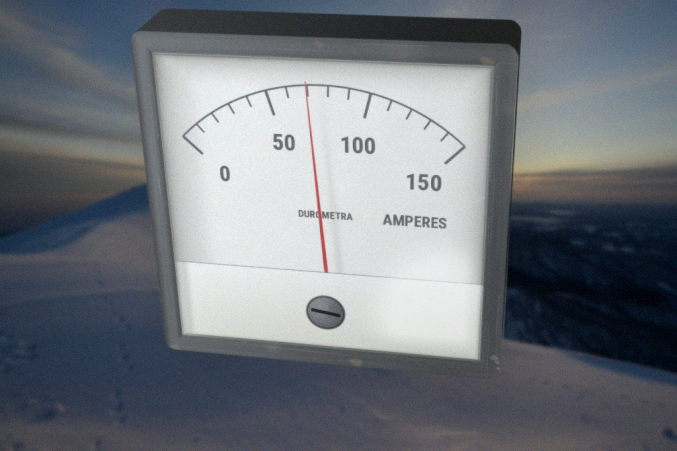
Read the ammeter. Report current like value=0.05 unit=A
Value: value=70 unit=A
